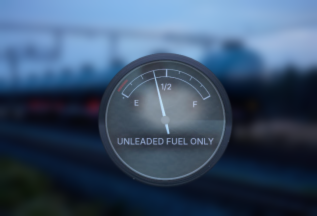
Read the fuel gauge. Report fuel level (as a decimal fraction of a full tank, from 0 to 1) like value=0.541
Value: value=0.375
